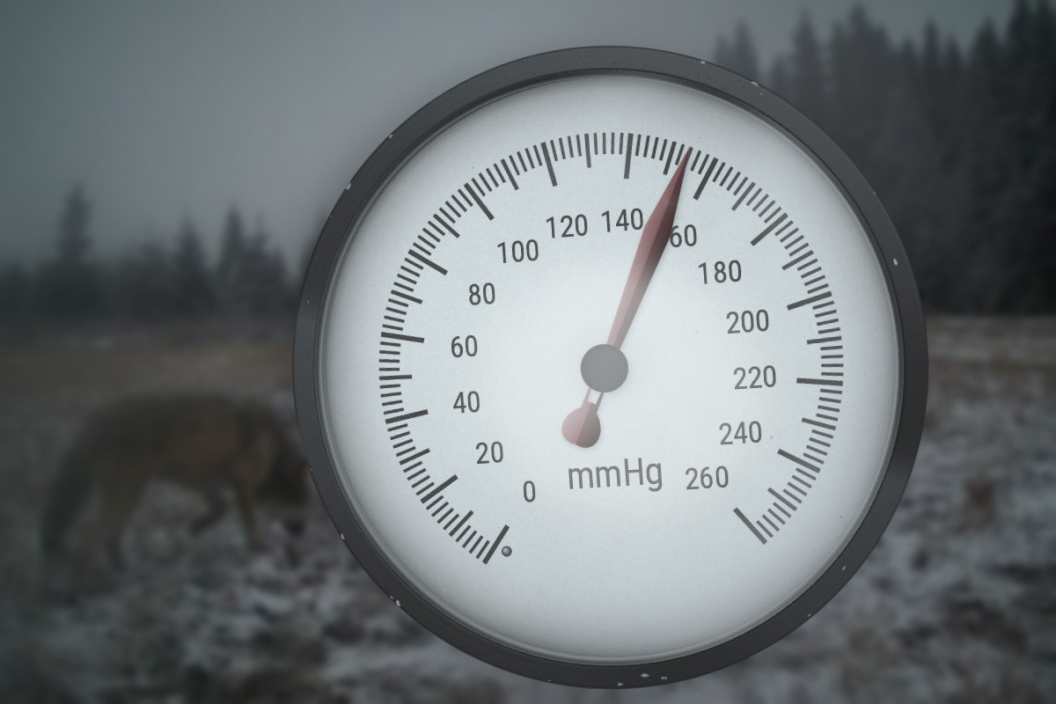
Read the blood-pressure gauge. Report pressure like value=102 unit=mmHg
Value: value=154 unit=mmHg
